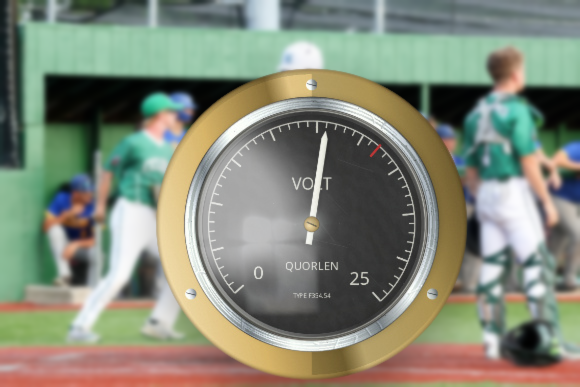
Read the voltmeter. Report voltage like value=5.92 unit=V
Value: value=13 unit=V
